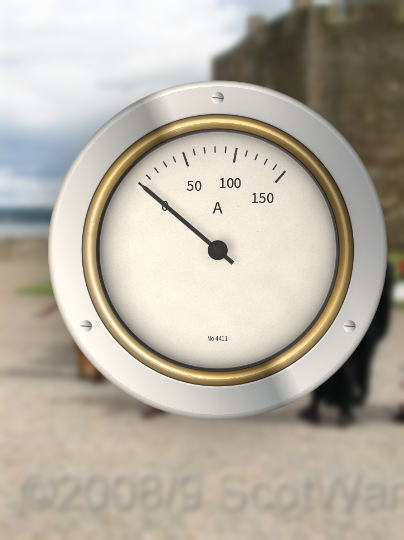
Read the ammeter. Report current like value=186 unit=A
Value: value=0 unit=A
